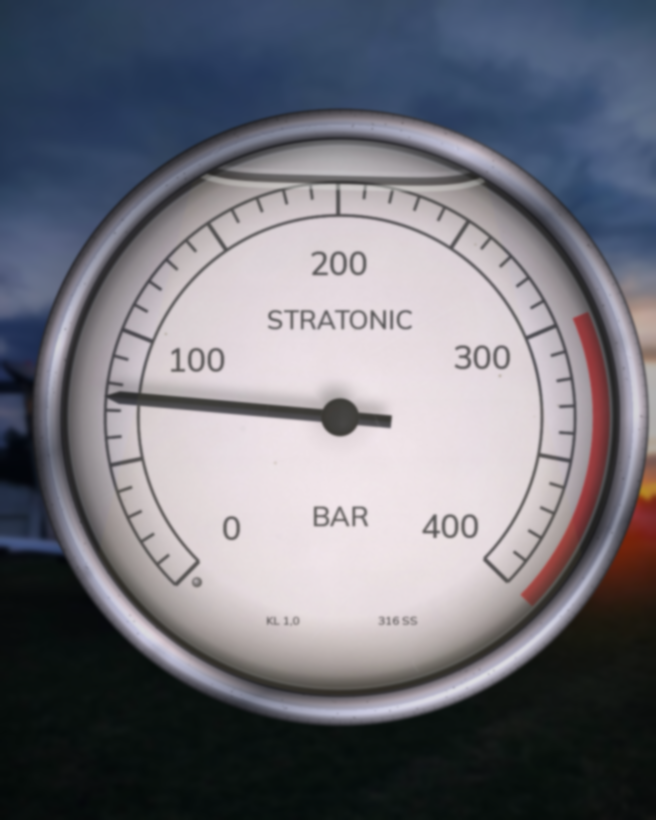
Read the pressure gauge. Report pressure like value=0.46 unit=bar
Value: value=75 unit=bar
